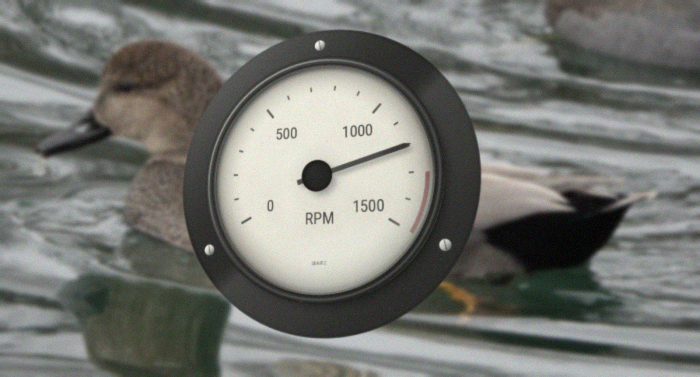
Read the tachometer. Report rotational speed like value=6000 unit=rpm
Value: value=1200 unit=rpm
